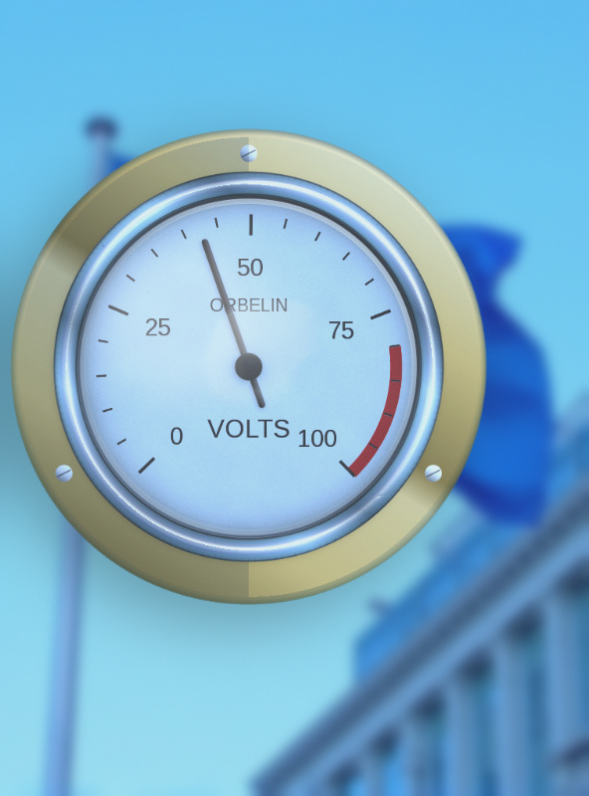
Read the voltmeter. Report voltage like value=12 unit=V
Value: value=42.5 unit=V
